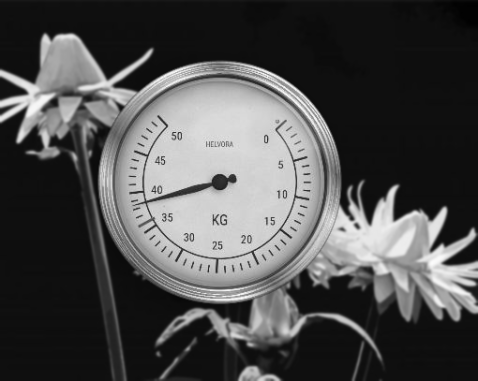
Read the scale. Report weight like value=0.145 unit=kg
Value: value=38.5 unit=kg
